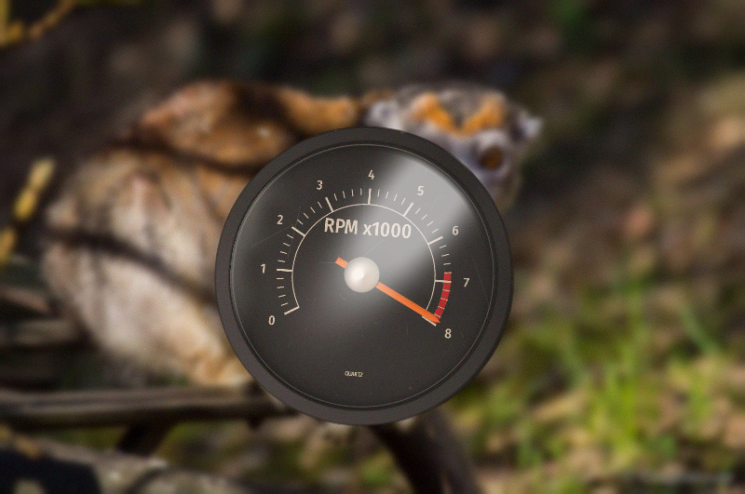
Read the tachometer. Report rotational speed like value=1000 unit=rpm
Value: value=7900 unit=rpm
